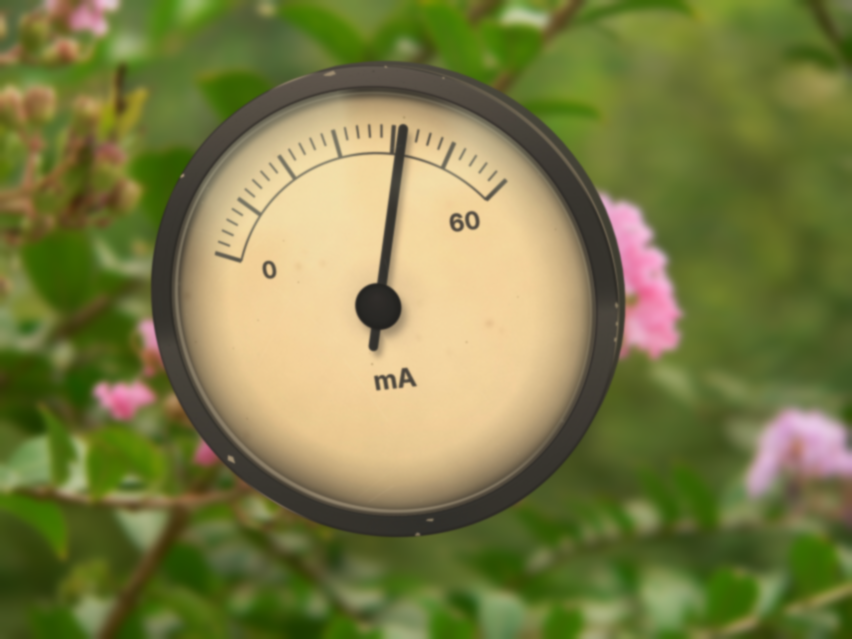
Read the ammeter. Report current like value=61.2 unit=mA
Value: value=42 unit=mA
